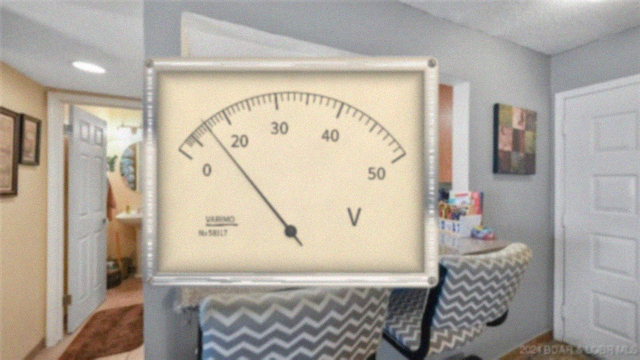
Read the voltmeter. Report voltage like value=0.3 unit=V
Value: value=15 unit=V
